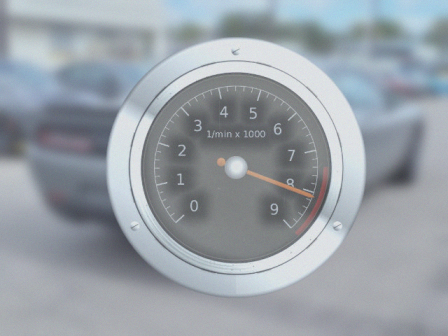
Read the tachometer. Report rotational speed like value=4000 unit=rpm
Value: value=8100 unit=rpm
